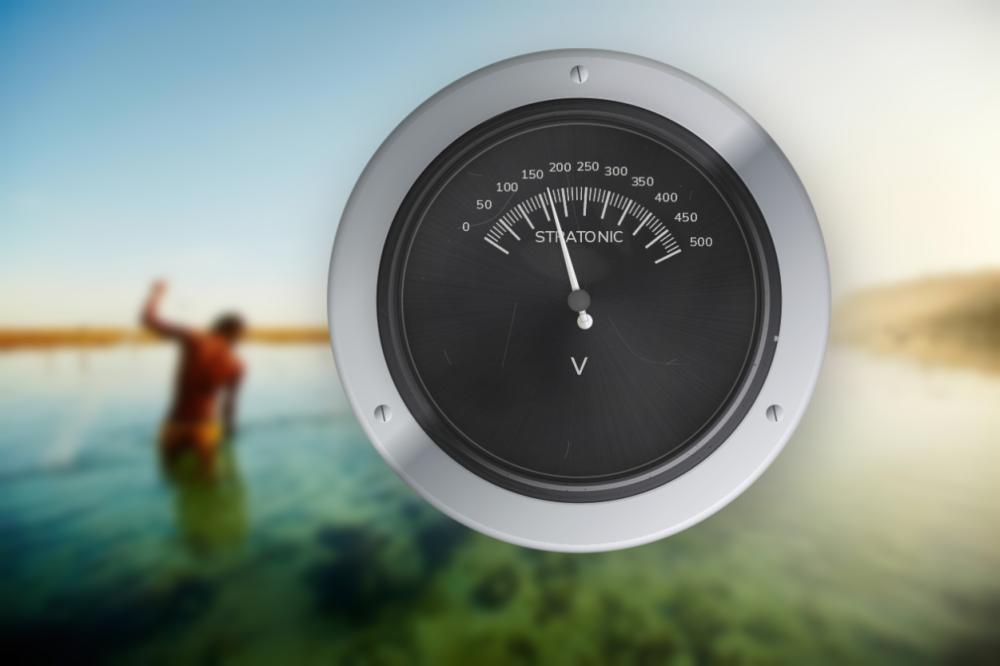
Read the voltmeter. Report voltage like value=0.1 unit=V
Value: value=170 unit=V
